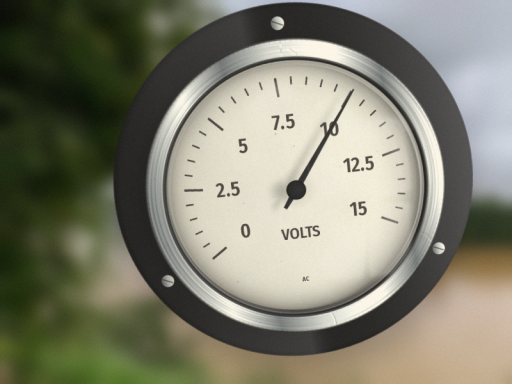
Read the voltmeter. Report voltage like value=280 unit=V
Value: value=10 unit=V
